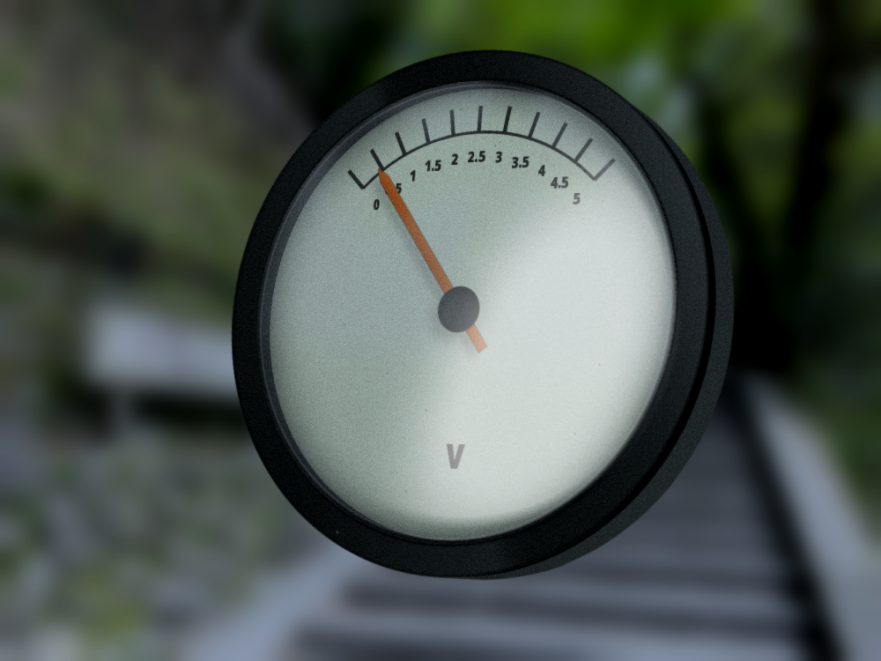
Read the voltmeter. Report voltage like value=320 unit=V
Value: value=0.5 unit=V
